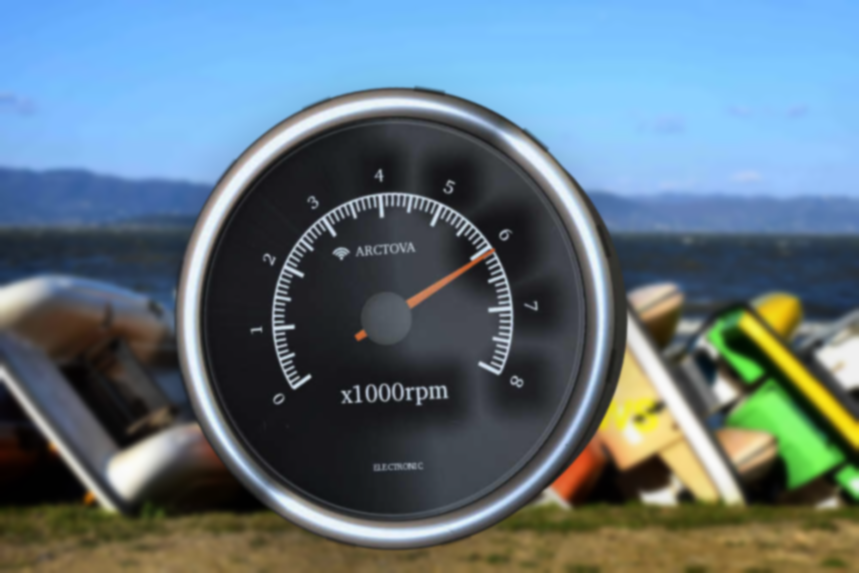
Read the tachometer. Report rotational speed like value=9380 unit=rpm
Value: value=6100 unit=rpm
